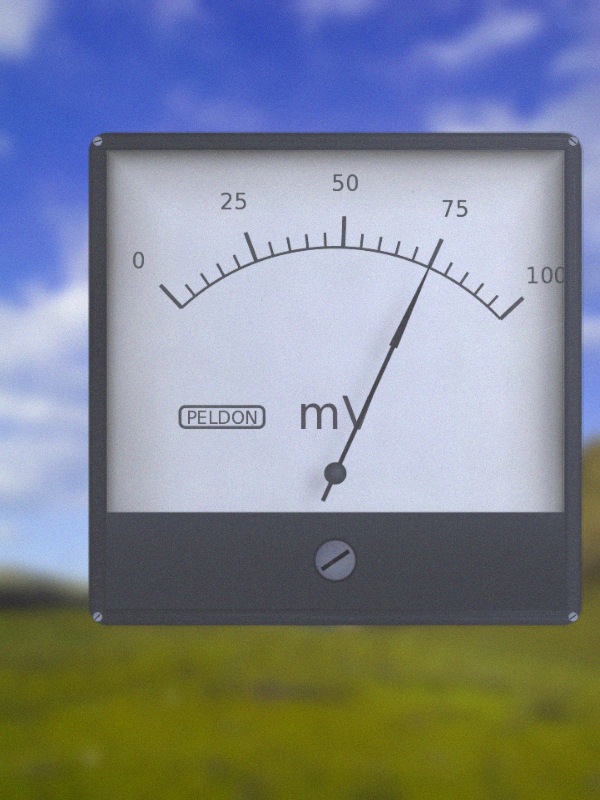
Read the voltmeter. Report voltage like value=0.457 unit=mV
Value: value=75 unit=mV
